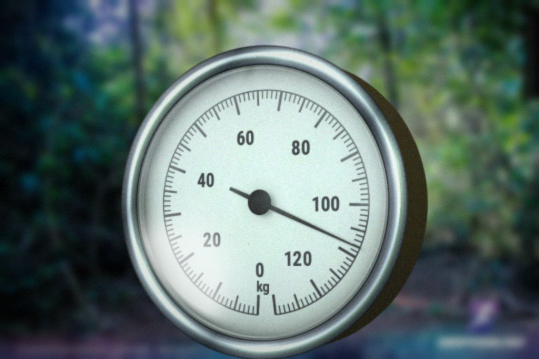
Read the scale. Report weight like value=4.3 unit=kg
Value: value=108 unit=kg
